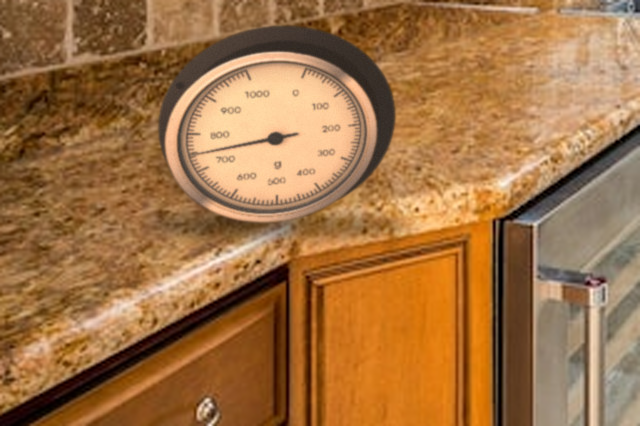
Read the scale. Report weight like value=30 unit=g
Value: value=750 unit=g
